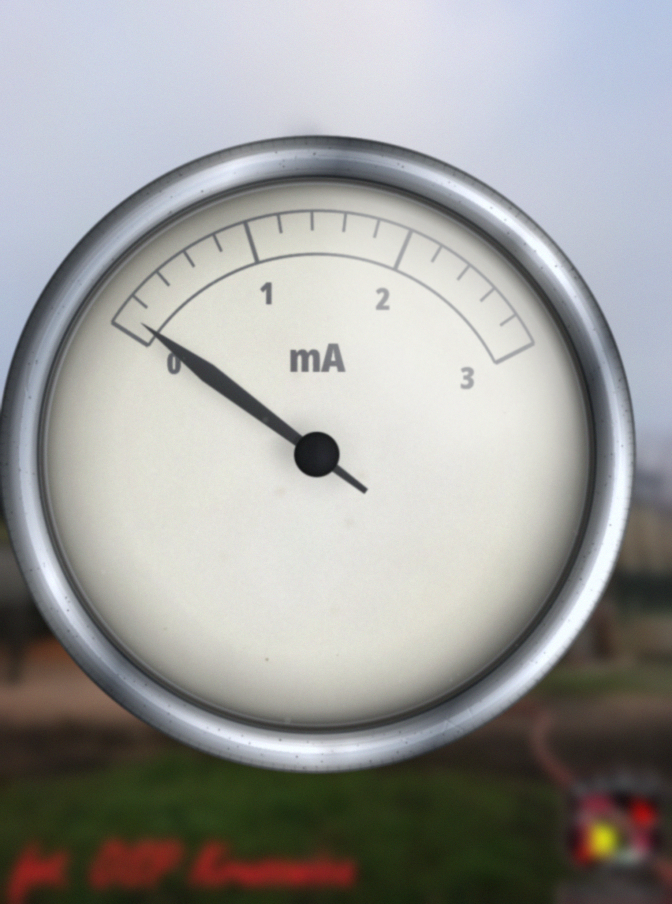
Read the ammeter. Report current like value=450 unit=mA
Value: value=0.1 unit=mA
